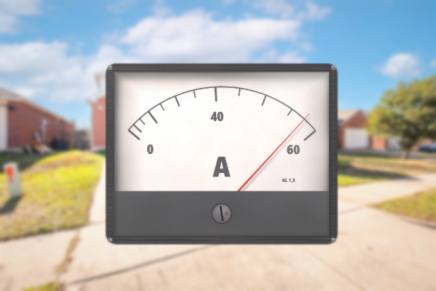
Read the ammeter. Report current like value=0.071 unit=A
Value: value=57.5 unit=A
